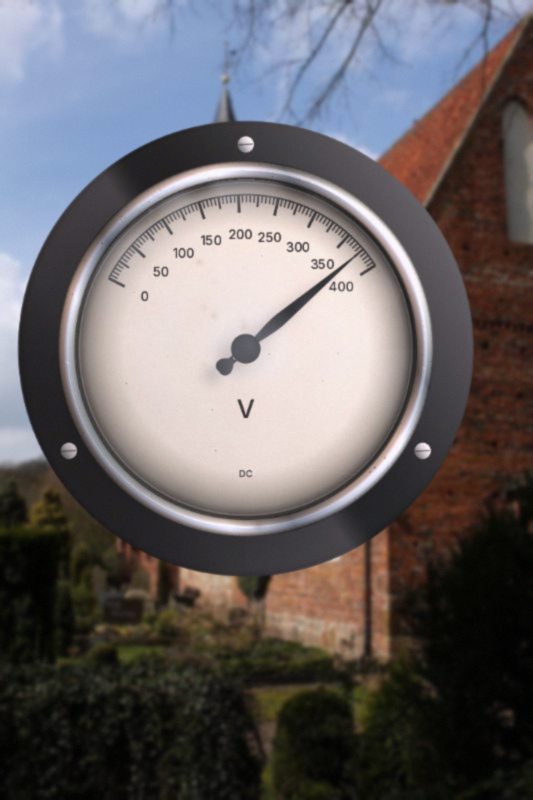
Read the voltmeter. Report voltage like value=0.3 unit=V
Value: value=375 unit=V
